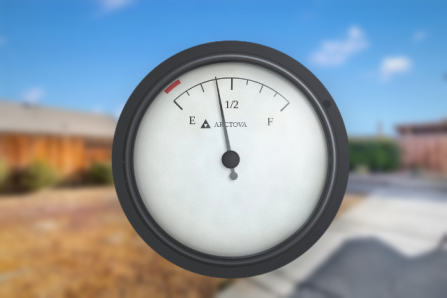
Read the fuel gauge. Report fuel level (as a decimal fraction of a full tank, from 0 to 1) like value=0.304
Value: value=0.375
